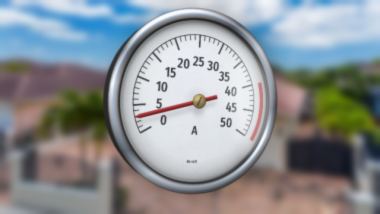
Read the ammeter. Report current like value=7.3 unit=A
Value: value=3 unit=A
